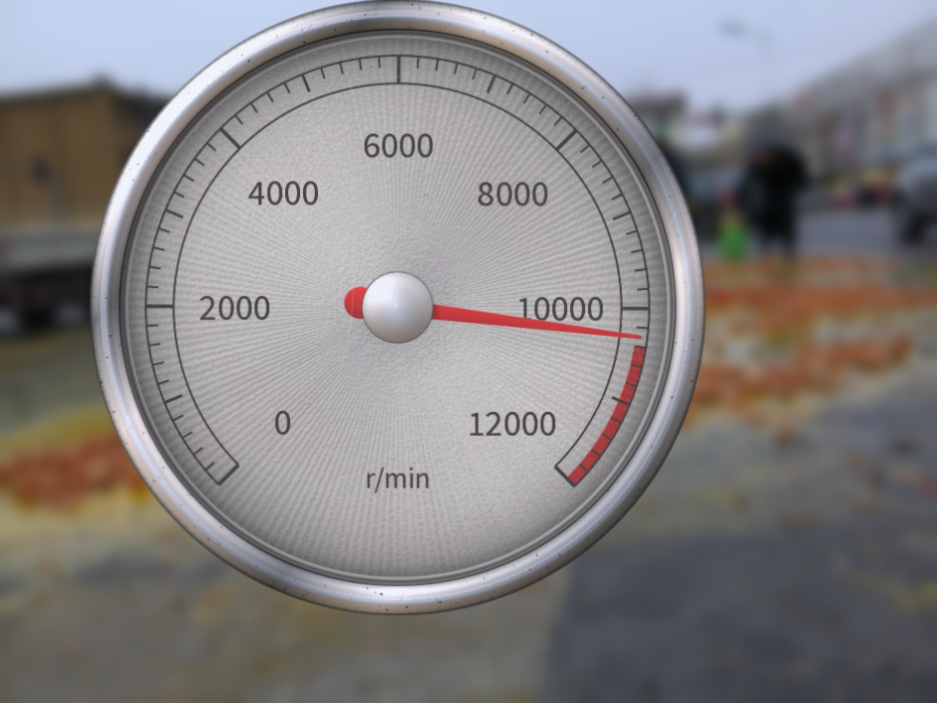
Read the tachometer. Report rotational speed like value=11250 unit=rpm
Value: value=10300 unit=rpm
